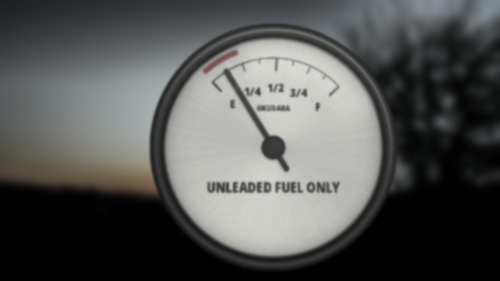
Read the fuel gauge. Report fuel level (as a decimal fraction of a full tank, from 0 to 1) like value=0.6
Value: value=0.125
